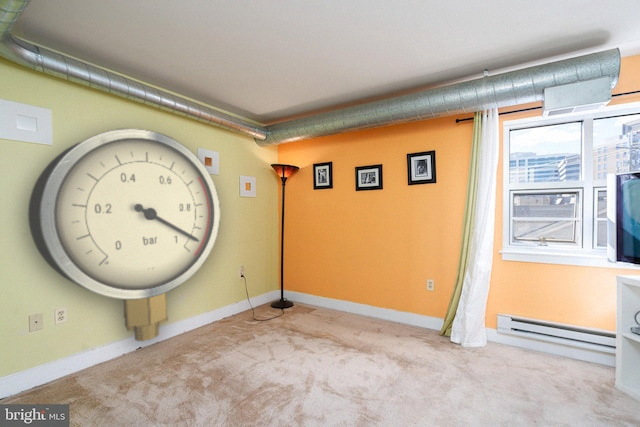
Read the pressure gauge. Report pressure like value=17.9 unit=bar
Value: value=0.95 unit=bar
